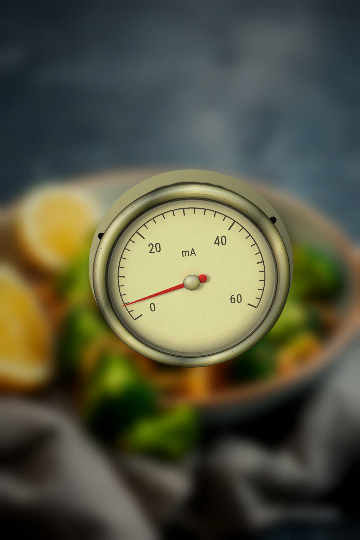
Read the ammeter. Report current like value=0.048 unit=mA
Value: value=4 unit=mA
